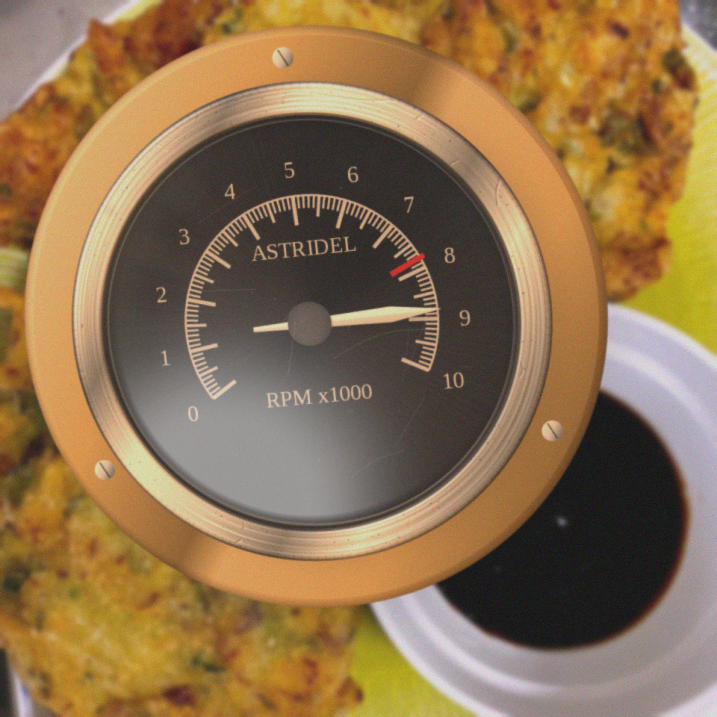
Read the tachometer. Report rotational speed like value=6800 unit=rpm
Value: value=8800 unit=rpm
